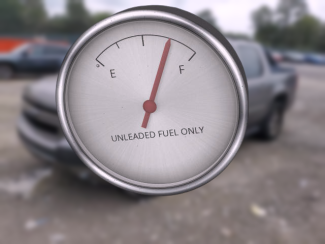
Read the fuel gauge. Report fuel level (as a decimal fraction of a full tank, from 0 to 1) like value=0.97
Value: value=0.75
